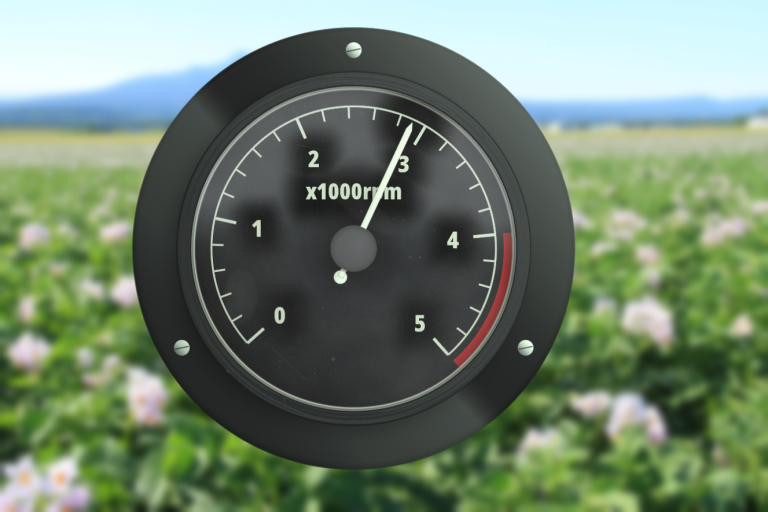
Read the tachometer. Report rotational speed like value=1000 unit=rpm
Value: value=2900 unit=rpm
